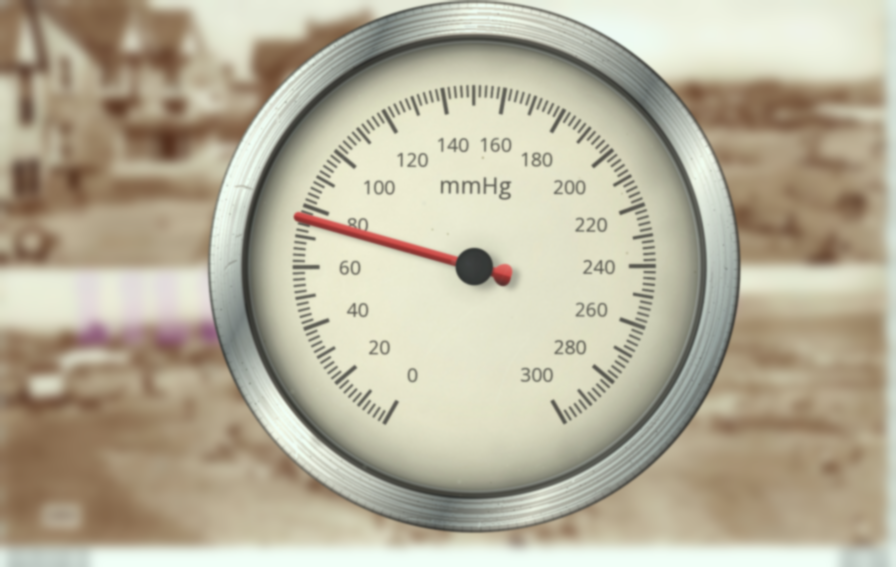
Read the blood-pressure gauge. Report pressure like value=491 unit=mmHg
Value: value=76 unit=mmHg
